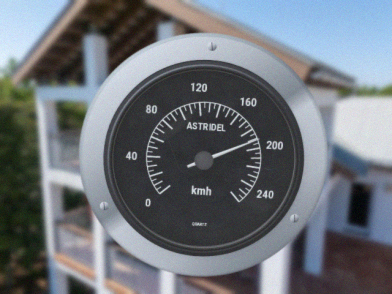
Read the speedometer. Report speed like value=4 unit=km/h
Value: value=190 unit=km/h
